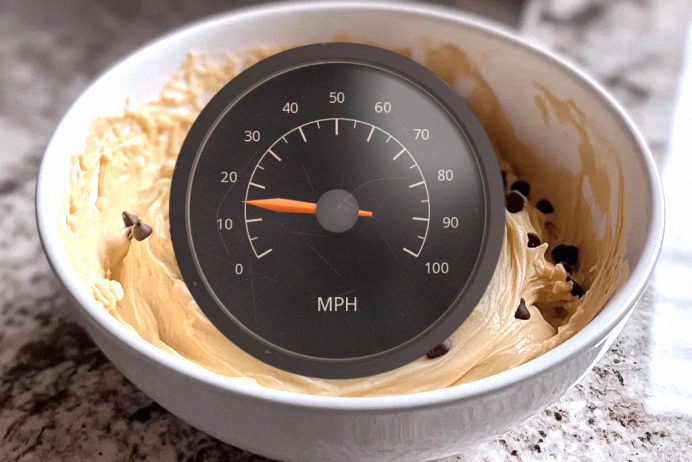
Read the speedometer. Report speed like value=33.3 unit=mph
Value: value=15 unit=mph
